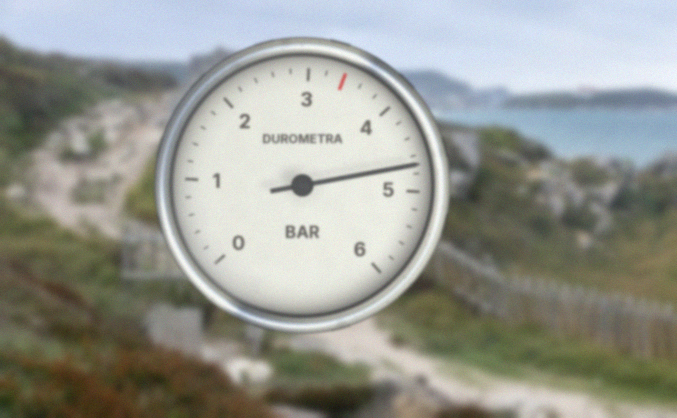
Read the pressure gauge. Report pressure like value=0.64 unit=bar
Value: value=4.7 unit=bar
